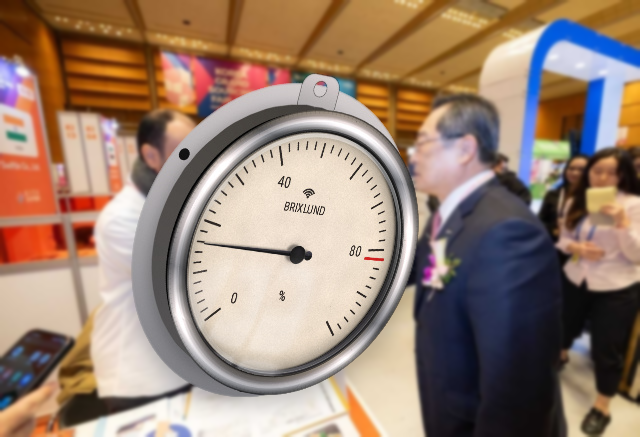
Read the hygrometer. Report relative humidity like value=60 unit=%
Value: value=16 unit=%
